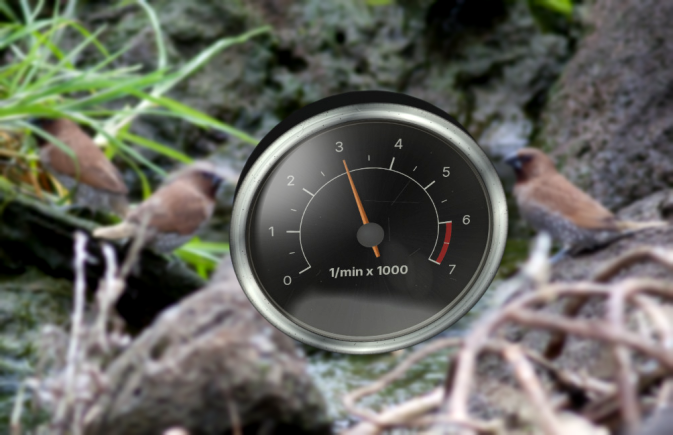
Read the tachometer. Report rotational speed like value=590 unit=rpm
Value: value=3000 unit=rpm
